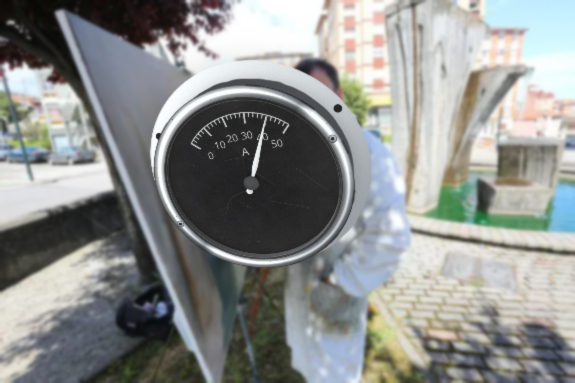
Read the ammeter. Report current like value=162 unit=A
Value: value=40 unit=A
